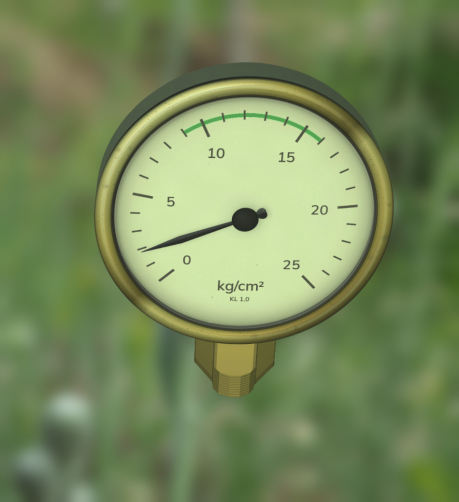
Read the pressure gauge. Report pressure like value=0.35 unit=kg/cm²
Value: value=2 unit=kg/cm²
